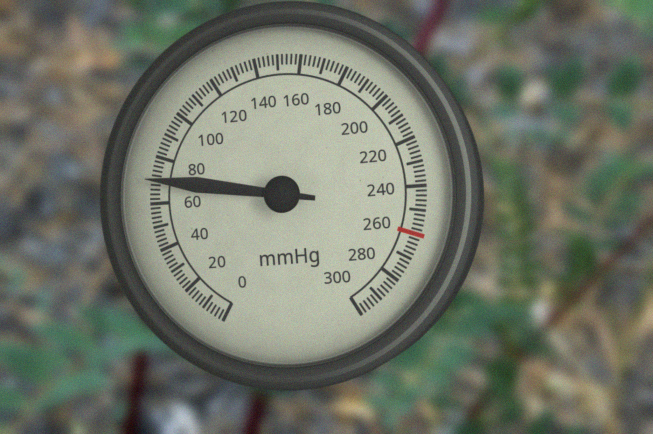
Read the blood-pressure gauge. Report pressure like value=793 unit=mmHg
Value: value=70 unit=mmHg
